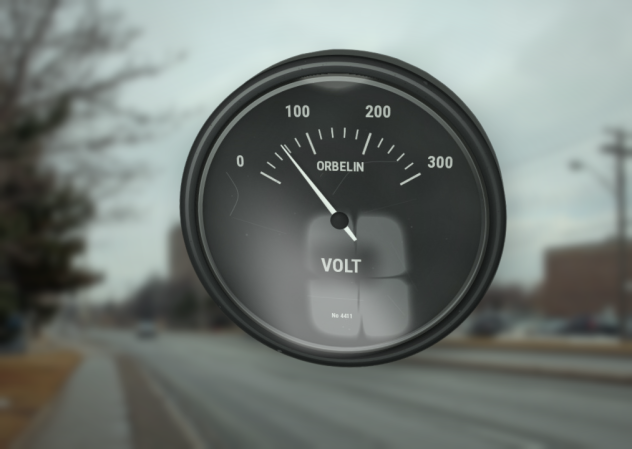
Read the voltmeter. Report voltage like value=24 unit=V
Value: value=60 unit=V
